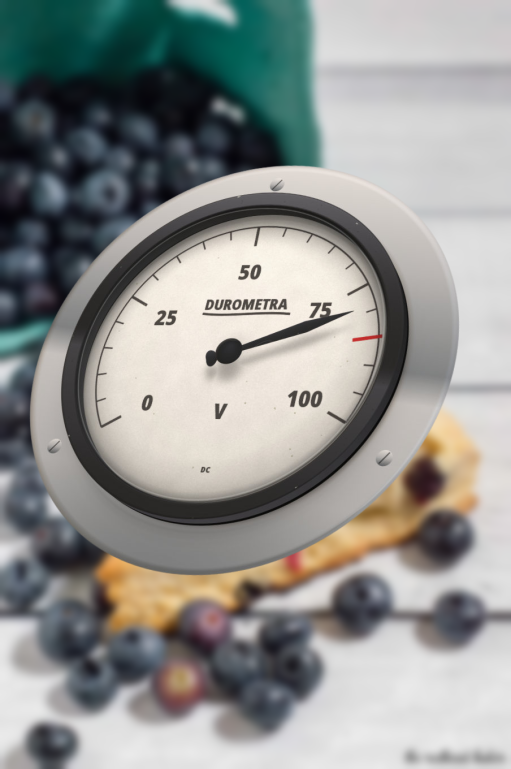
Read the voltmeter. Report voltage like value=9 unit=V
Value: value=80 unit=V
